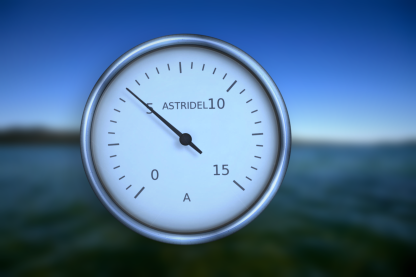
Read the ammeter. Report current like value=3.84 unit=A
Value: value=5 unit=A
